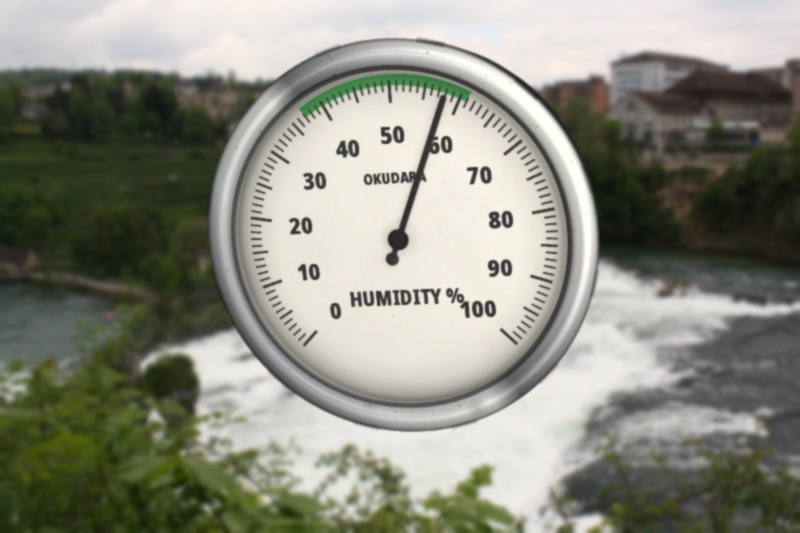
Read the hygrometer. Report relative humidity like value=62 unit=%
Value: value=58 unit=%
